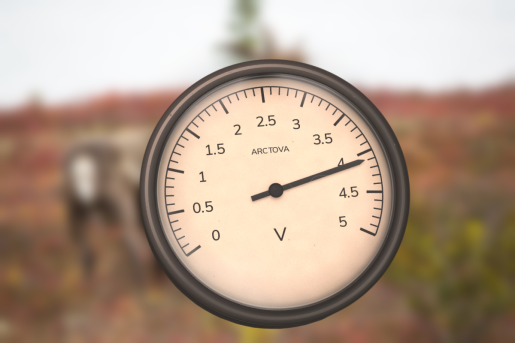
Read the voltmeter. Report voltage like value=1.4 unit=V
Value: value=4.1 unit=V
